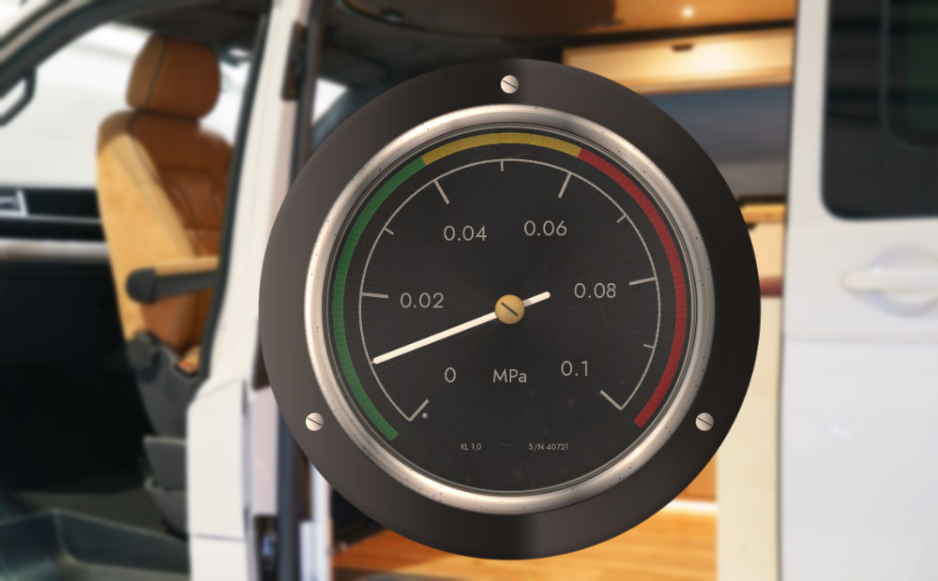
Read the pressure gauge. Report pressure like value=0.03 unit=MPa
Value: value=0.01 unit=MPa
